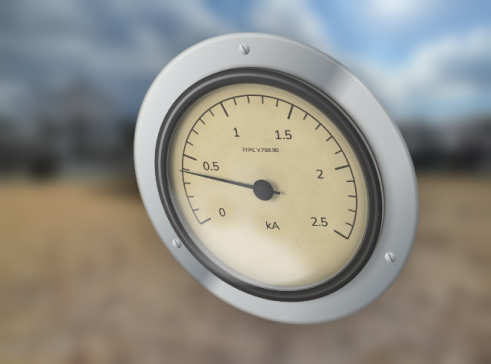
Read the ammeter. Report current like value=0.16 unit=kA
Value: value=0.4 unit=kA
